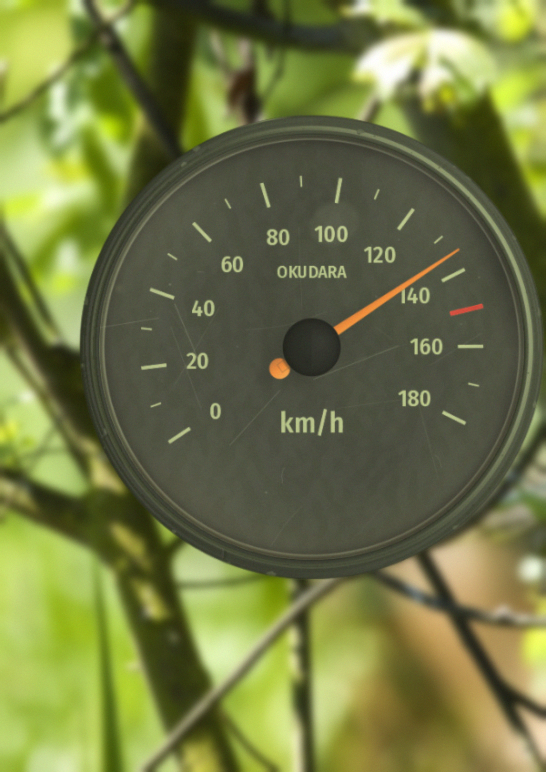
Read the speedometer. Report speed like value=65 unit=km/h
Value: value=135 unit=km/h
